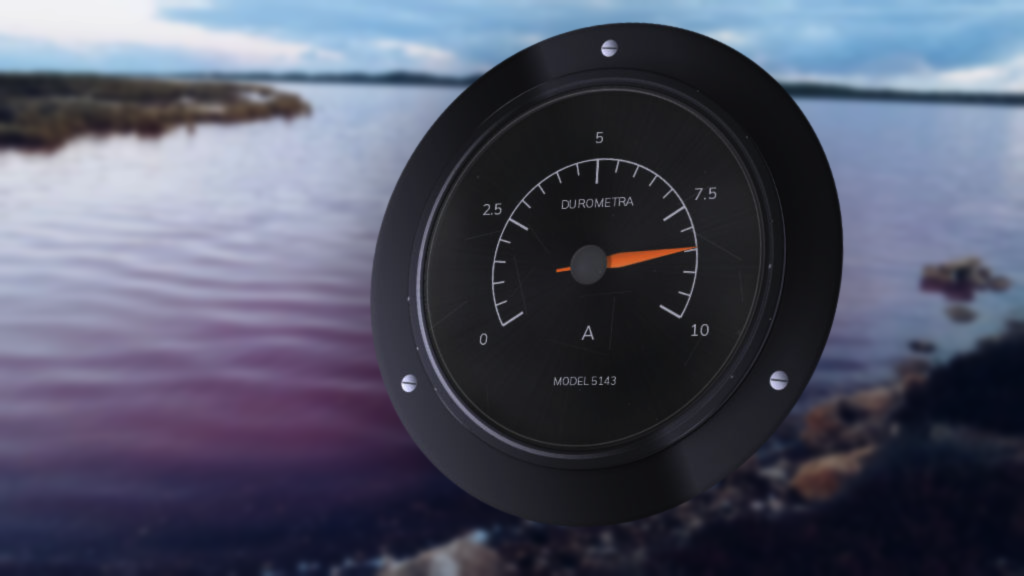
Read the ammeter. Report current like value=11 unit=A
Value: value=8.5 unit=A
